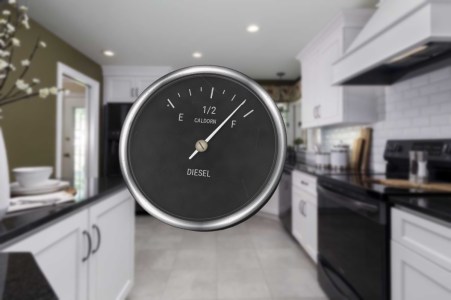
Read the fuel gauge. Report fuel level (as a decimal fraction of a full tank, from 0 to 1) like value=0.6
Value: value=0.875
